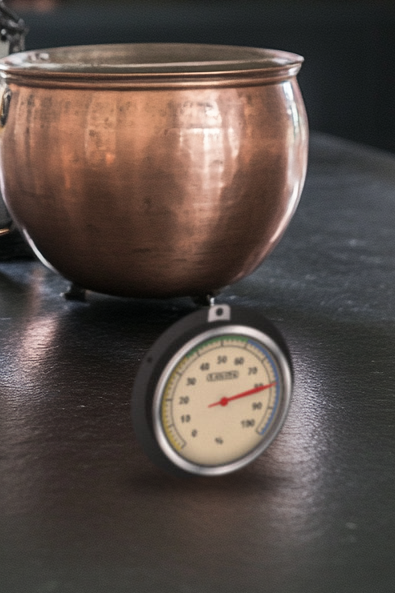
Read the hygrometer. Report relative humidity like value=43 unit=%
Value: value=80 unit=%
